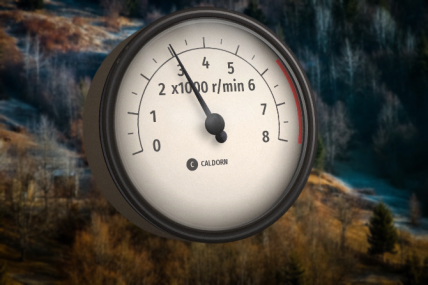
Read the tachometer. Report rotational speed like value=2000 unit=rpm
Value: value=3000 unit=rpm
